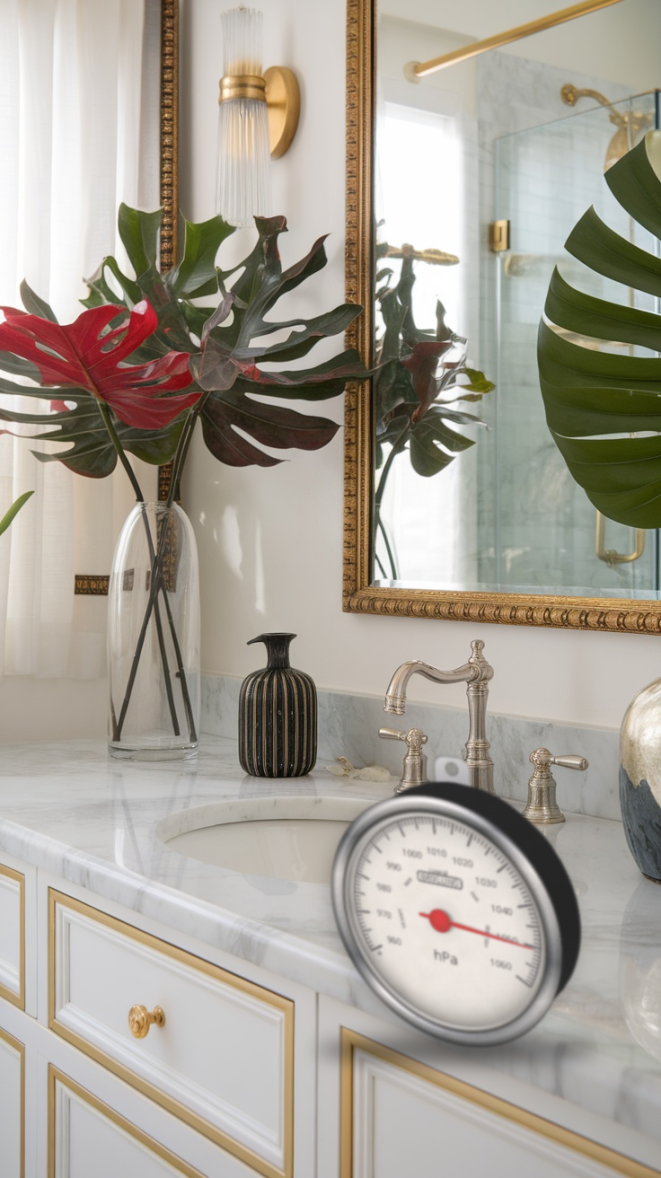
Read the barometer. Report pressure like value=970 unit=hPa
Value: value=1050 unit=hPa
